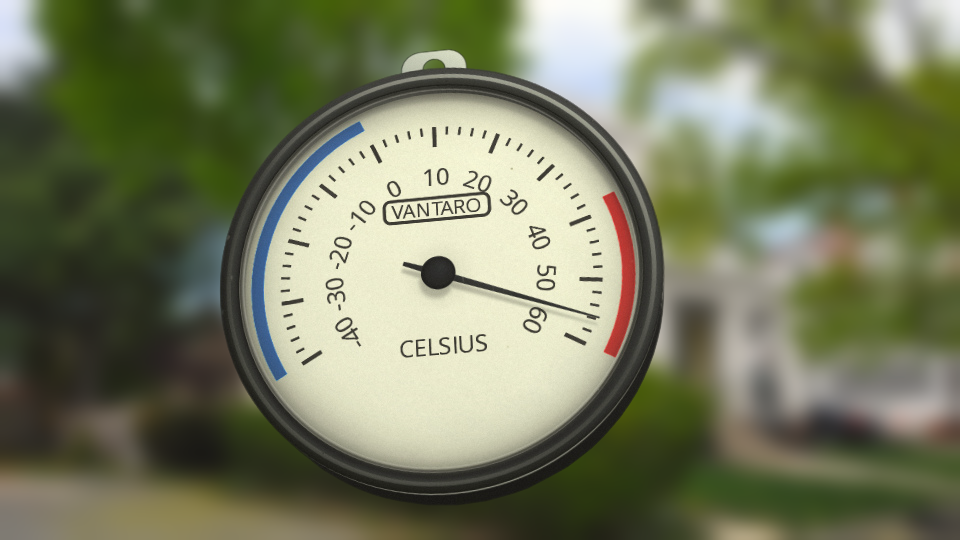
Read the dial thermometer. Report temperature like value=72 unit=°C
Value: value=56 unit=°C
